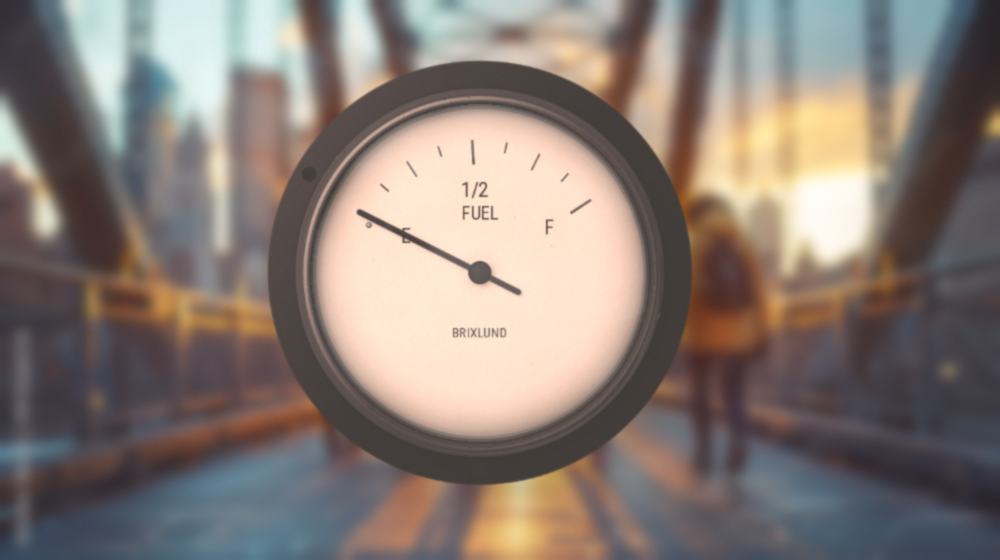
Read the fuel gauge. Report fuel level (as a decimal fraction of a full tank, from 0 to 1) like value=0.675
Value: value=0
